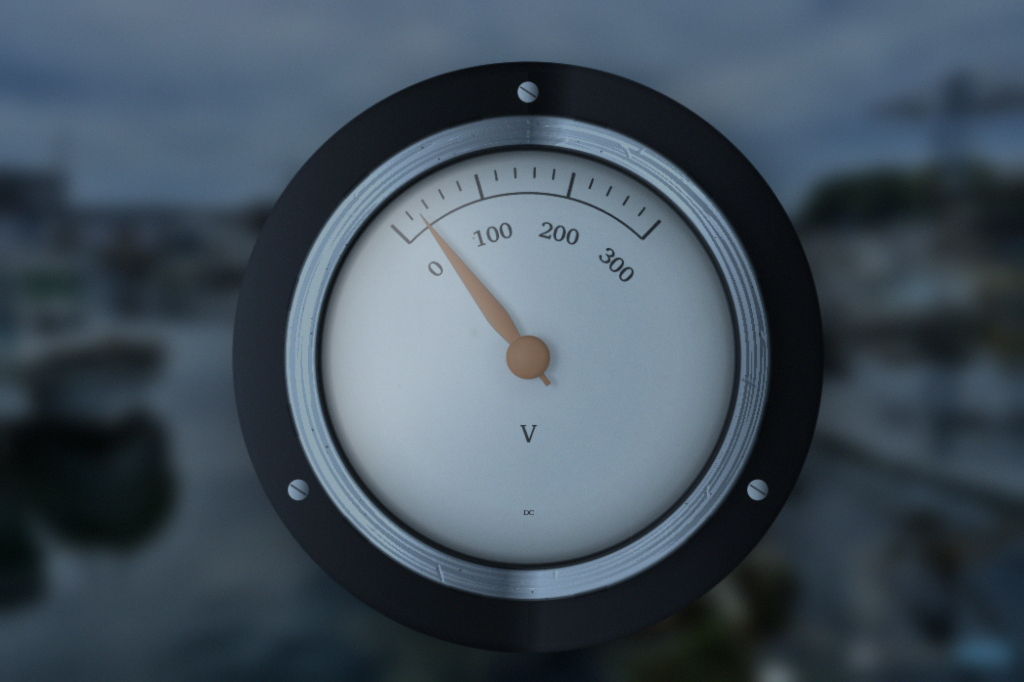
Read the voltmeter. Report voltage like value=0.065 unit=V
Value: value=30 unit=V
